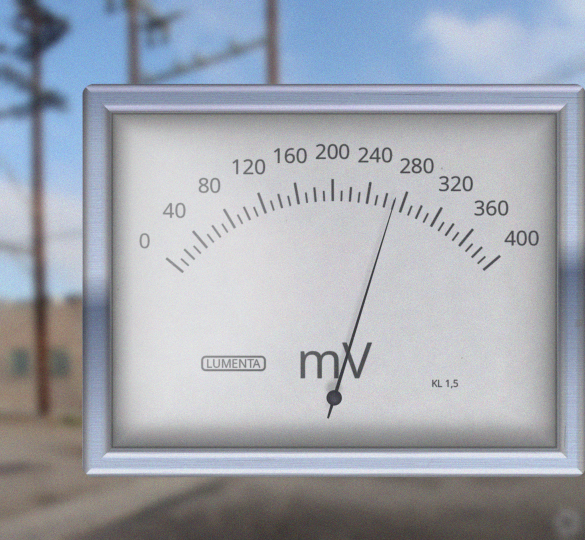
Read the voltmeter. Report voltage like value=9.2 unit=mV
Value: value=270 unit=mV
